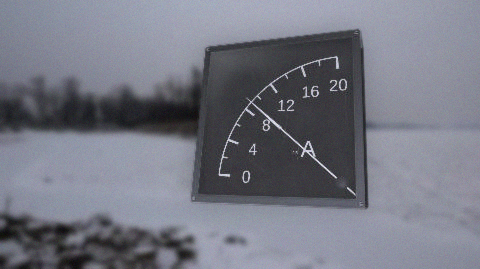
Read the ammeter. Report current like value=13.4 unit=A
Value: value=9 unit=A
